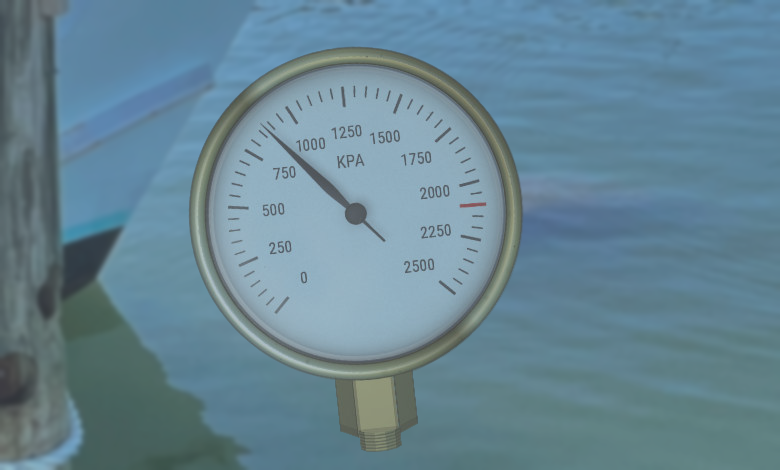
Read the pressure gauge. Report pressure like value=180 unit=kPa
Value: value=875 unit=kPa
